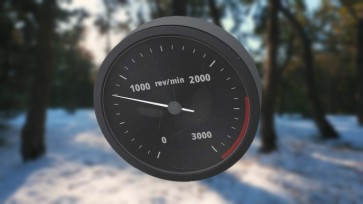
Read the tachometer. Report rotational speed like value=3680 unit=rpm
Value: value=800 unit=rpm
